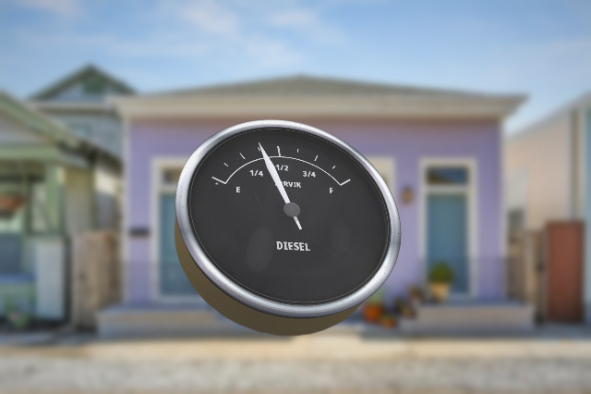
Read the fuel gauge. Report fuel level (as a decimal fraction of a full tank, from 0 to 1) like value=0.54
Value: value=0.375
